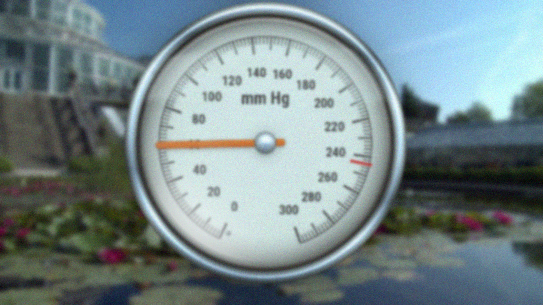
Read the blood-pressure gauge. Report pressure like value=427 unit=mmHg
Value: value=60 unit=mmHg
